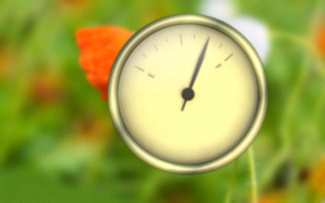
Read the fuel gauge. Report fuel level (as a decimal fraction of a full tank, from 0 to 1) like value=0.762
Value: value=0.75
